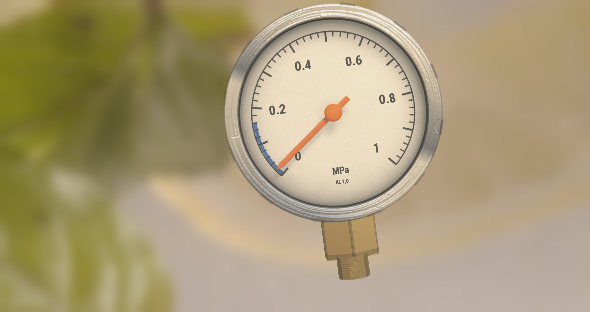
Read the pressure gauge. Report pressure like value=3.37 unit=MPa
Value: value=0.02 unit=MPa
